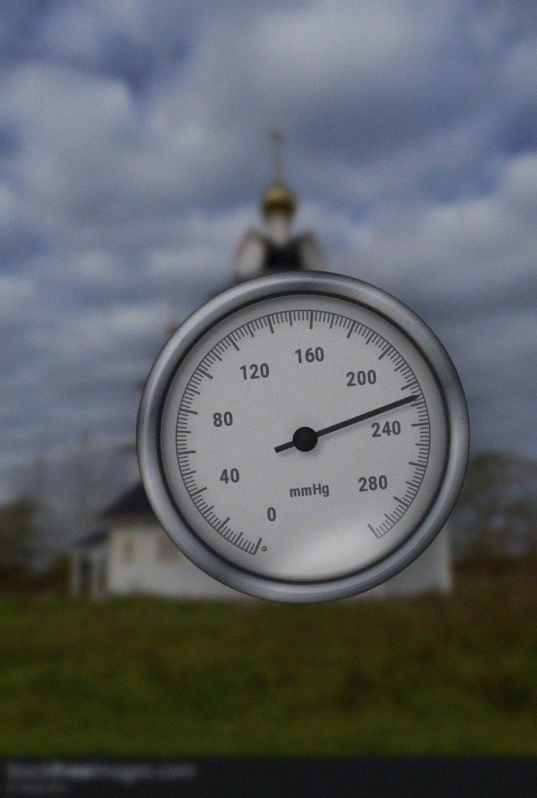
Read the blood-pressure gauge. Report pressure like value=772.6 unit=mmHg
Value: value=226 unit=mmHg
